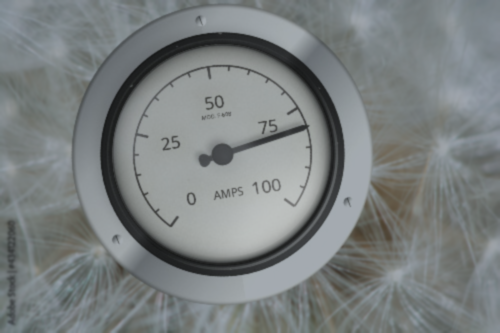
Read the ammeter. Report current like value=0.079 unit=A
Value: value=80 unit=A
